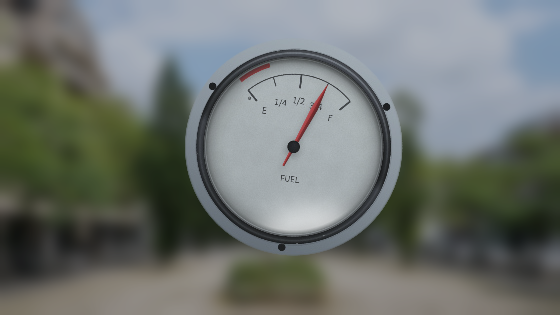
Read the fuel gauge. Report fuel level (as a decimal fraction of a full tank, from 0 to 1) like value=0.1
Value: value=0.75
